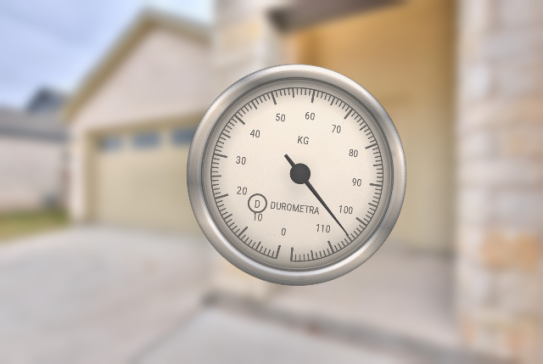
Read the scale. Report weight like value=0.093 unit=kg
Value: value=105 unit=kg
